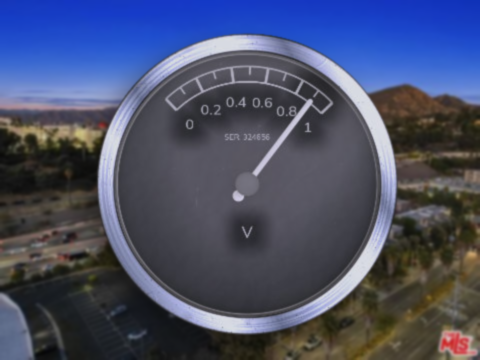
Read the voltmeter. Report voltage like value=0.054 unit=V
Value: value=0.9 unit=V
